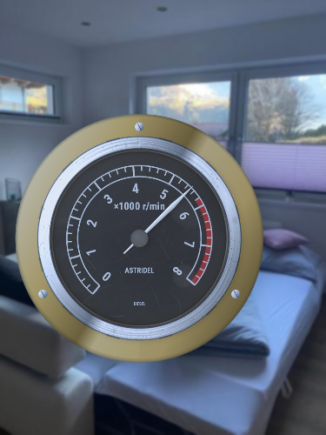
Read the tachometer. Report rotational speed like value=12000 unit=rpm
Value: value=5500 unit=rpm
